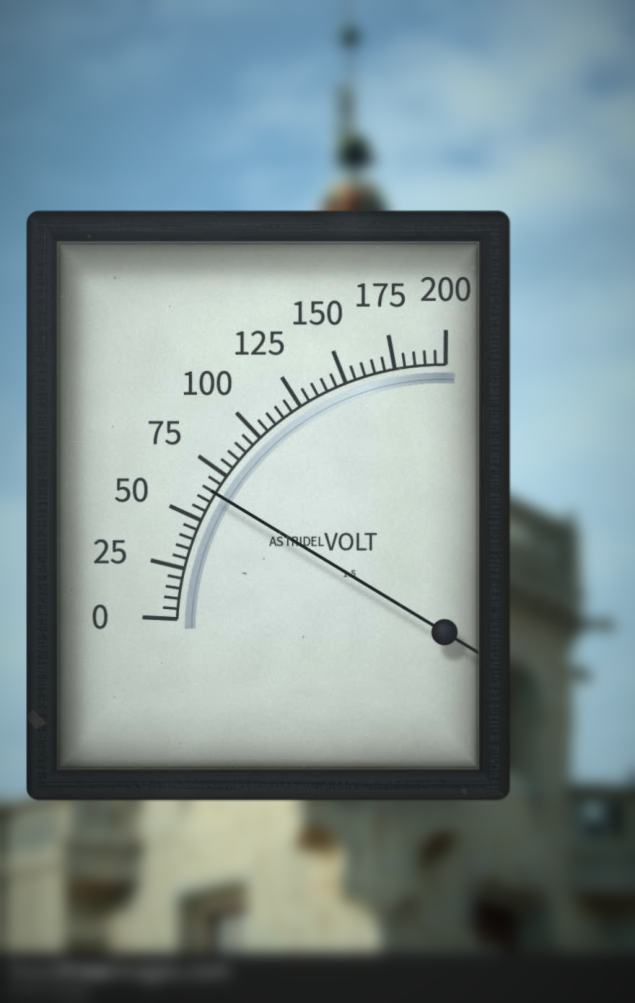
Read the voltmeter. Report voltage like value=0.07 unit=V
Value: value=65 unit=V
